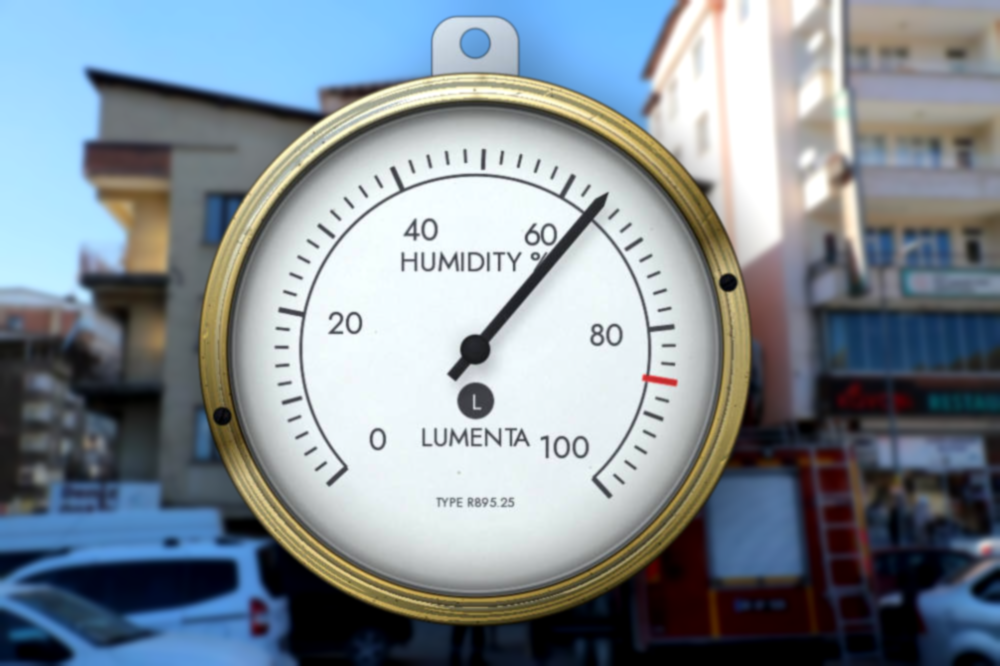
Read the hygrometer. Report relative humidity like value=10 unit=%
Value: value=64 unit=%
